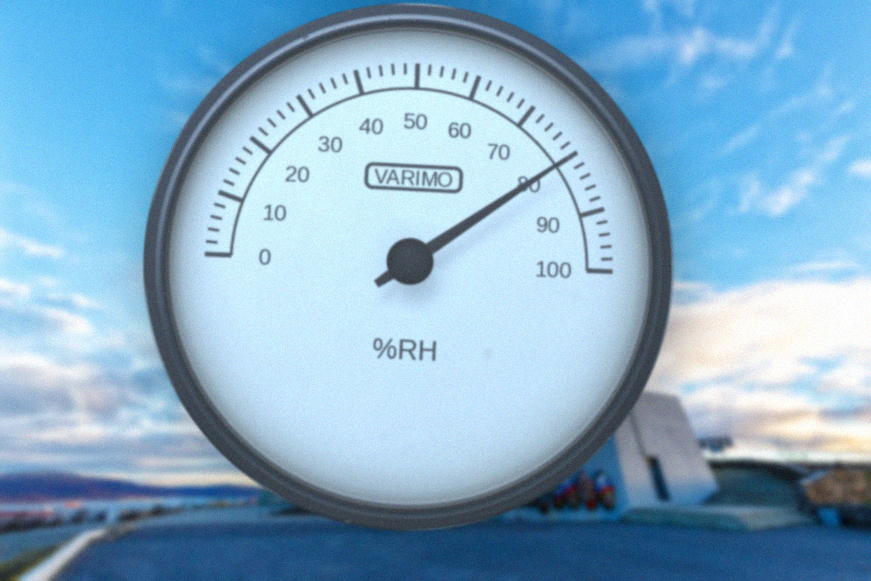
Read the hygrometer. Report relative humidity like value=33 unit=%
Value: value=80 unit=%
